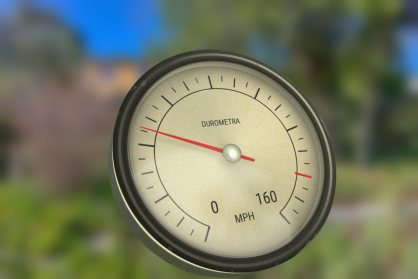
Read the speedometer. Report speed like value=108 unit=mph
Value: value=45 unit=mph
